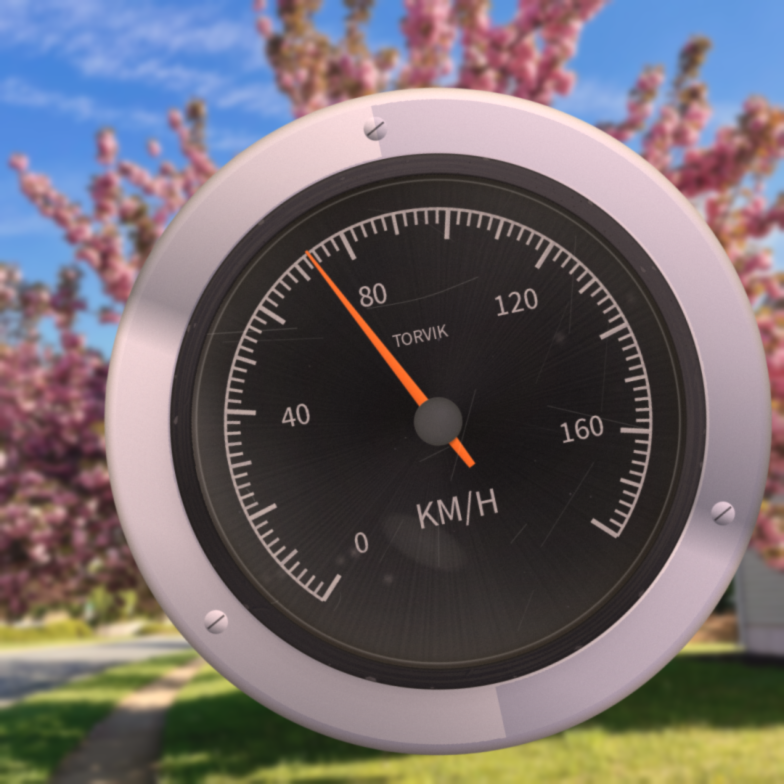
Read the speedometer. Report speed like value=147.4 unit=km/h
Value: value=73 unit=km/h
